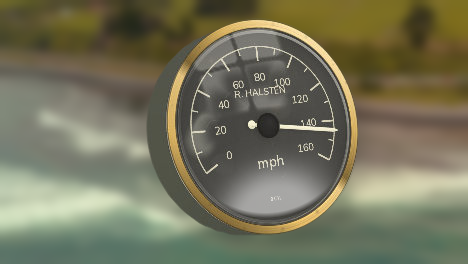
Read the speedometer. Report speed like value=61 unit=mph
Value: value=145 unit=mph
